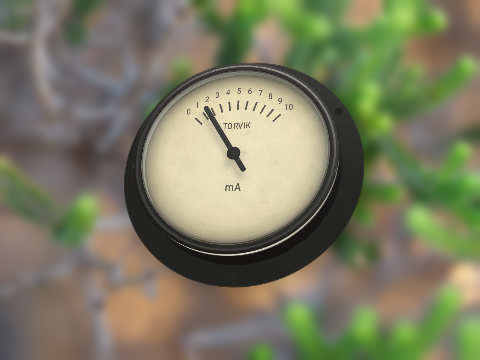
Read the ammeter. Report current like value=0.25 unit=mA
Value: value=1.5 unit=mA
